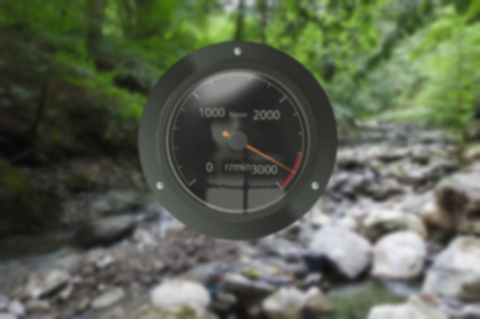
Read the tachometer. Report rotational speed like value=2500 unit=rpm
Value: value=2800 unit=rpm
